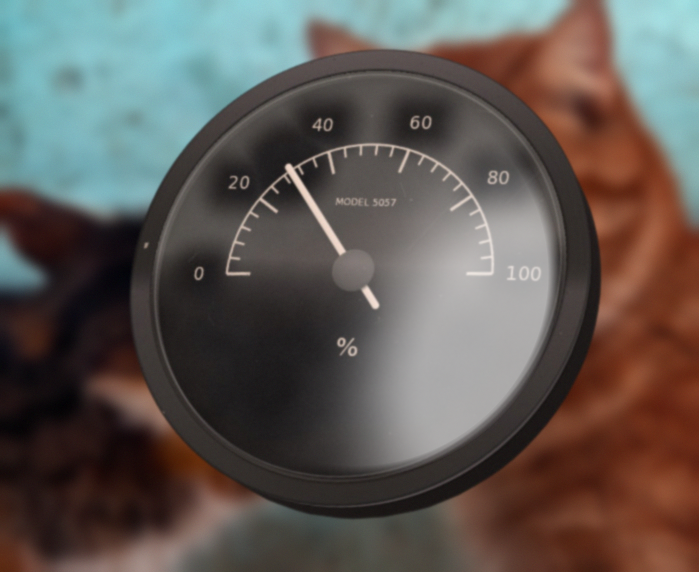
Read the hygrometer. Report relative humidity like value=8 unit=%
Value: value=30 unit=%
